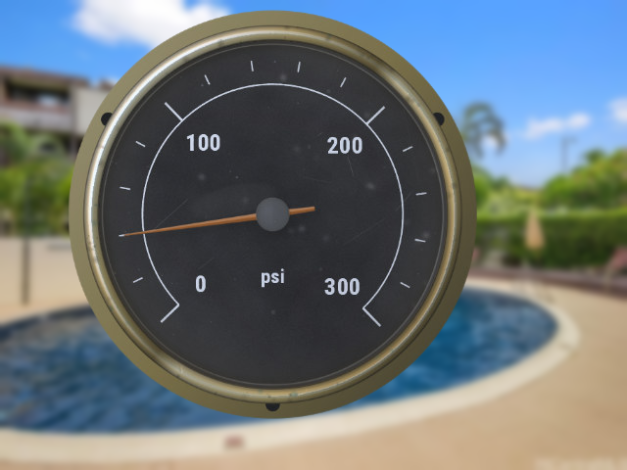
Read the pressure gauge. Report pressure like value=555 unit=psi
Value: value=40 unit=psi
